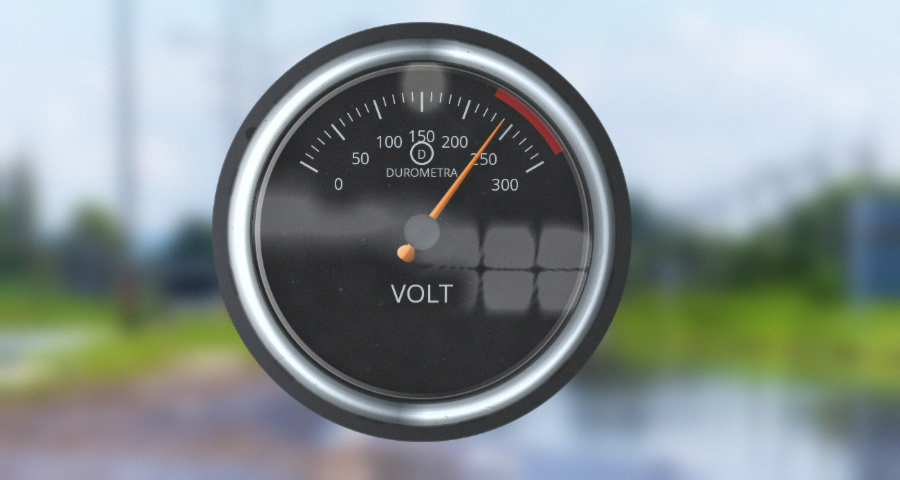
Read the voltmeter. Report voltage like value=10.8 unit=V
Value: value=240 unit=V
